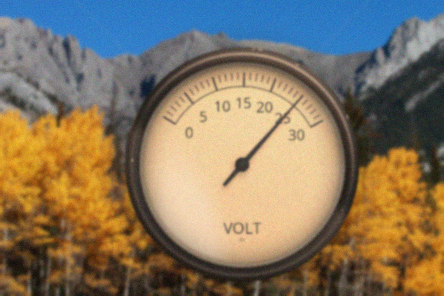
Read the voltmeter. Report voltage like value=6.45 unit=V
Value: value=25 unit=V
